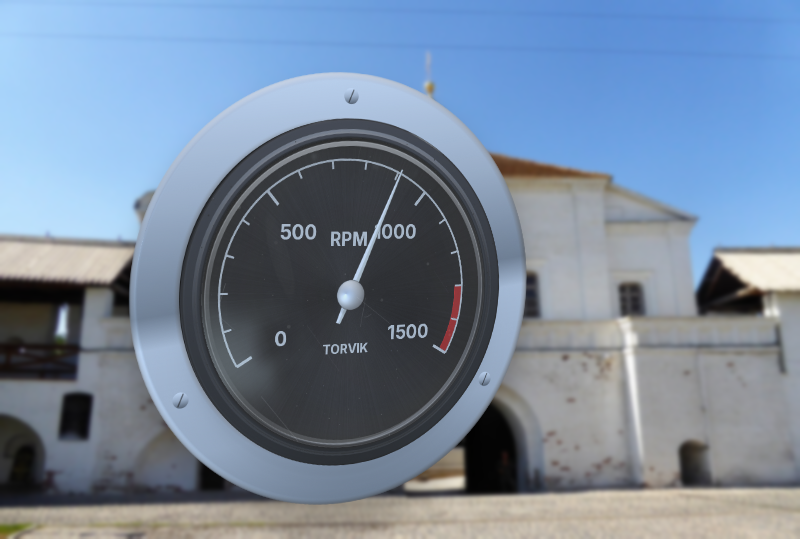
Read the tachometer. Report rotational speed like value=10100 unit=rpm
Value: value=900 unit=rpm
